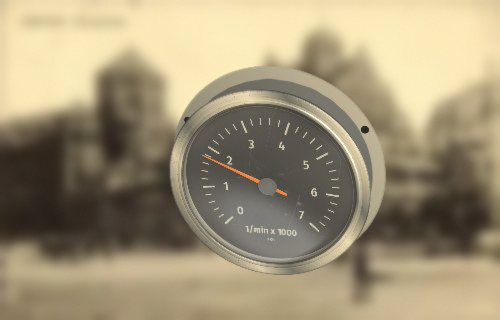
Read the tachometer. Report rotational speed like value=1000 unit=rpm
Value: value=1800 unit=rpm
